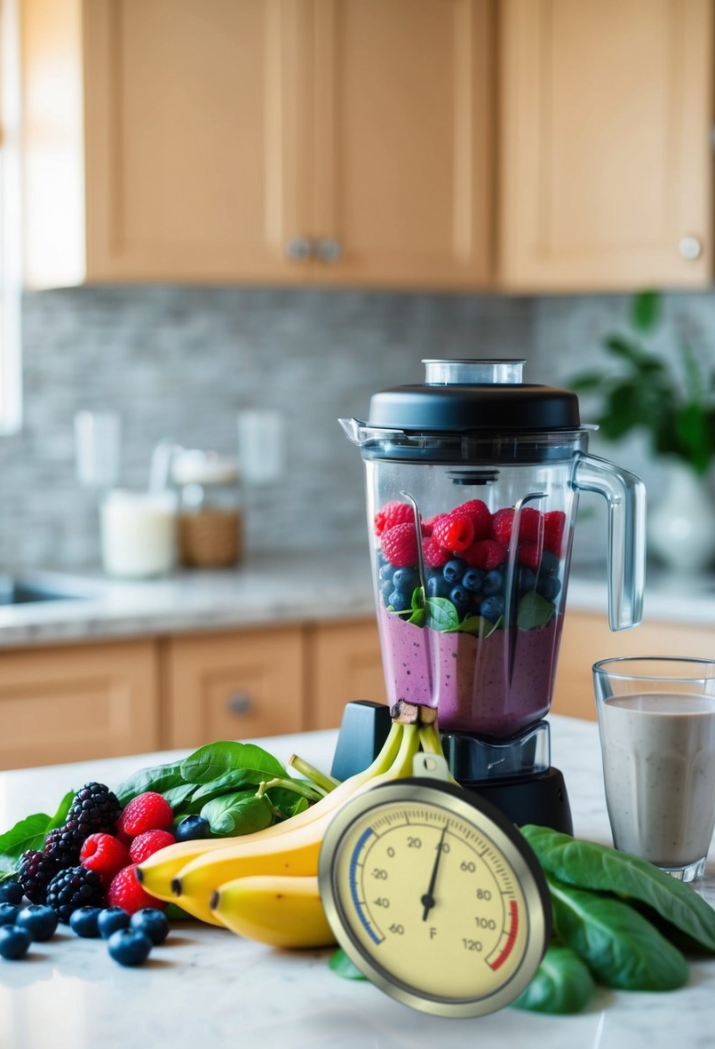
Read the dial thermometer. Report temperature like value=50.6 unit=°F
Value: value=40 unit=°F
